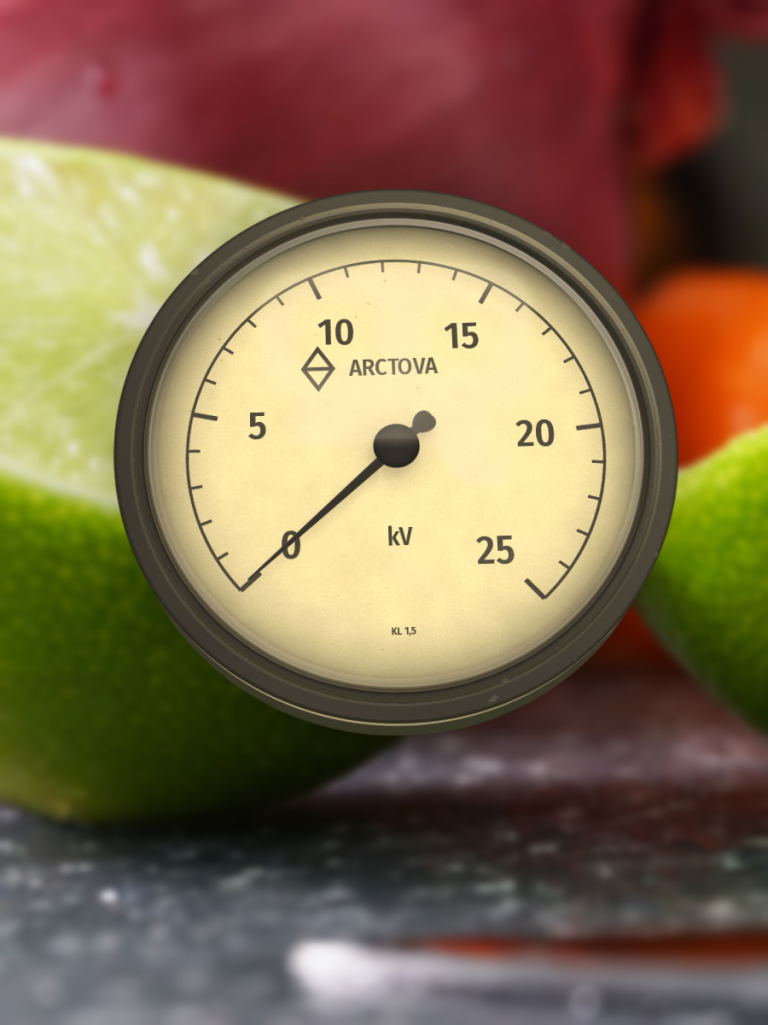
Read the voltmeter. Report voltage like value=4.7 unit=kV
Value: value=0 unit=kV
